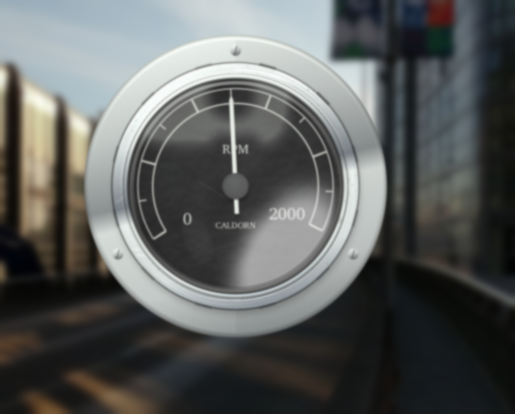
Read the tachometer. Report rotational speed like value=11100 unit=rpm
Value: value=1000 unit=rpm
